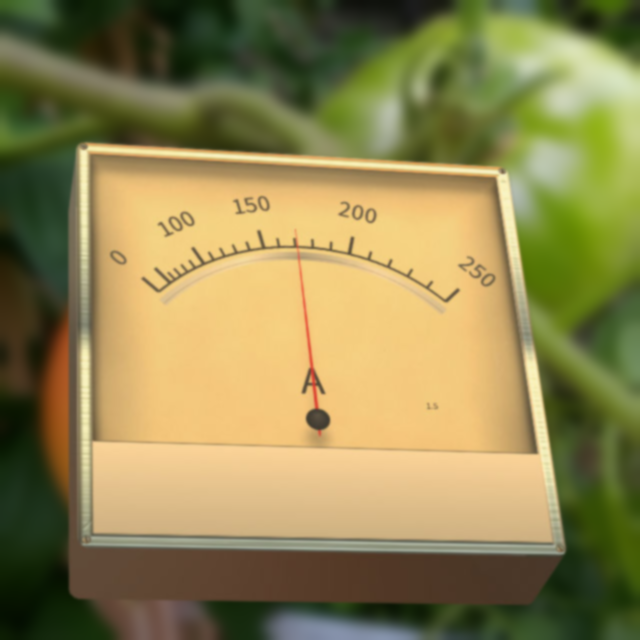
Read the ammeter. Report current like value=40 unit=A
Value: value=170 unit=A
